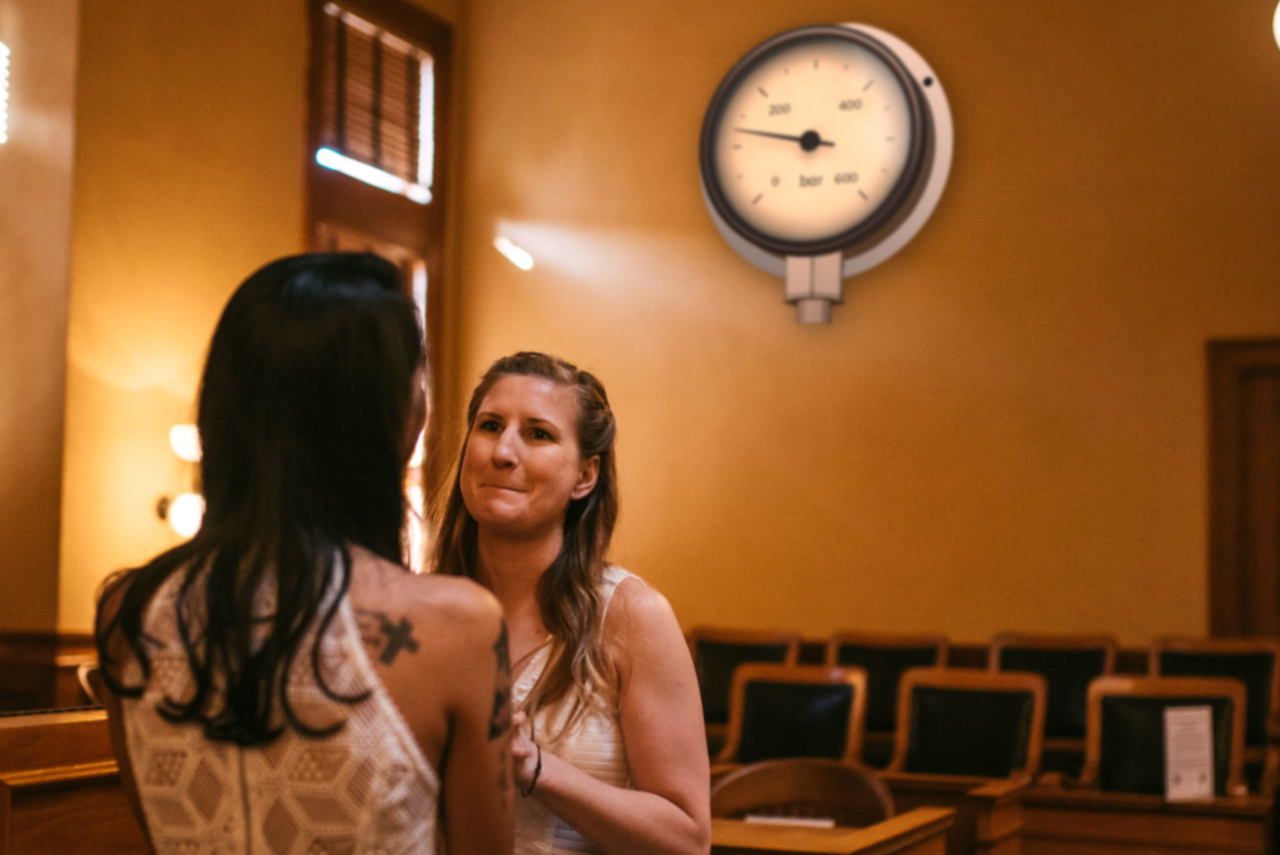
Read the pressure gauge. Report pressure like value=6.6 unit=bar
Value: value=125 unit=bar
